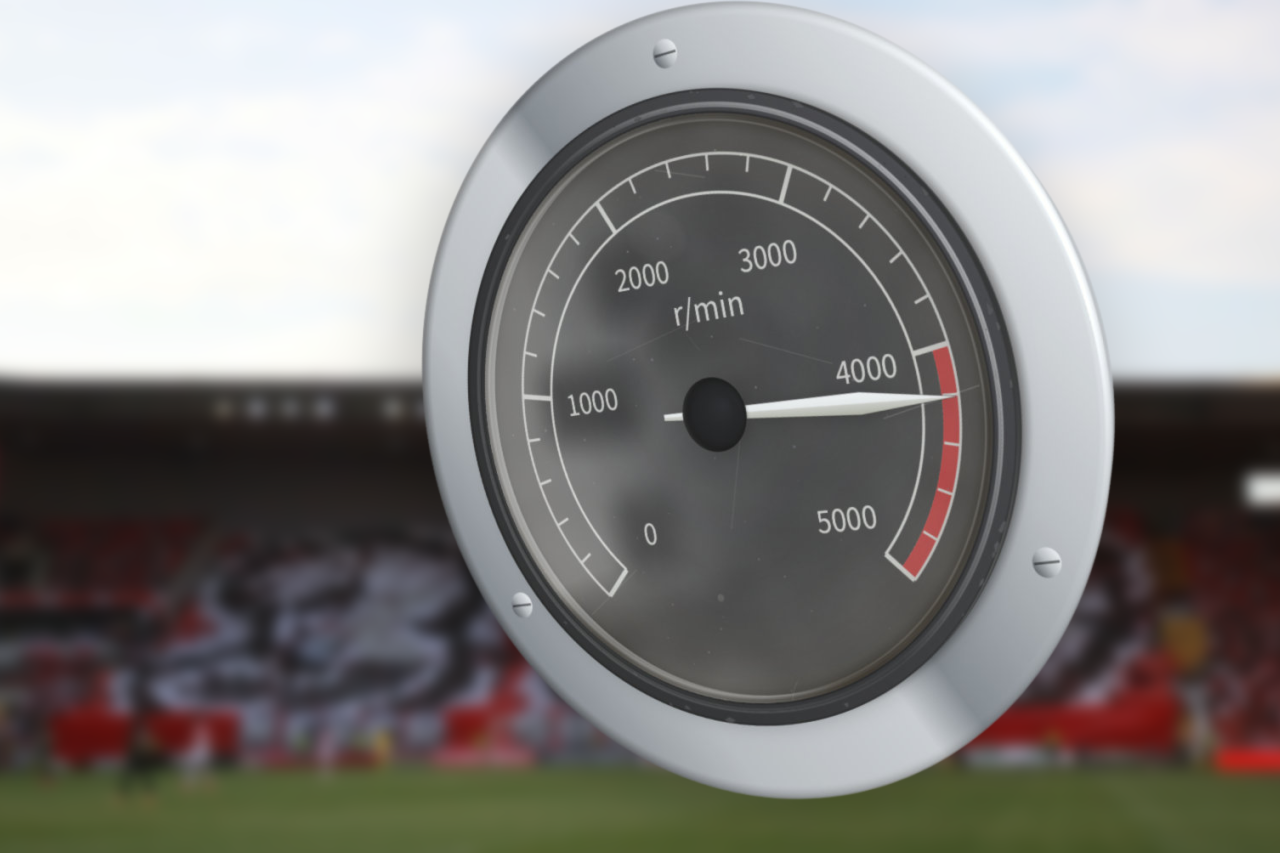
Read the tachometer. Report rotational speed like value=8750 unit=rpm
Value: value=4200 unit=rpm
